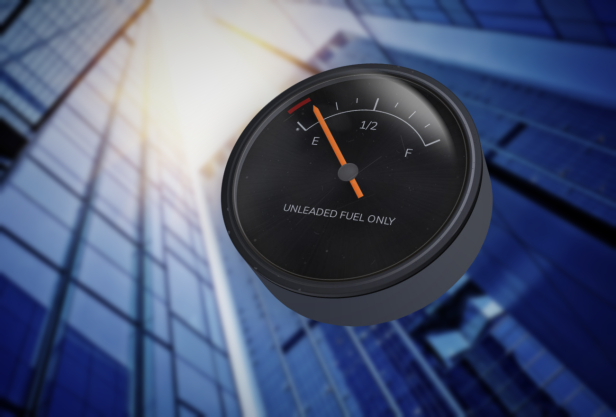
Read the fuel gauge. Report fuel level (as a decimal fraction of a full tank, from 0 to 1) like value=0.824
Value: value=0.125
